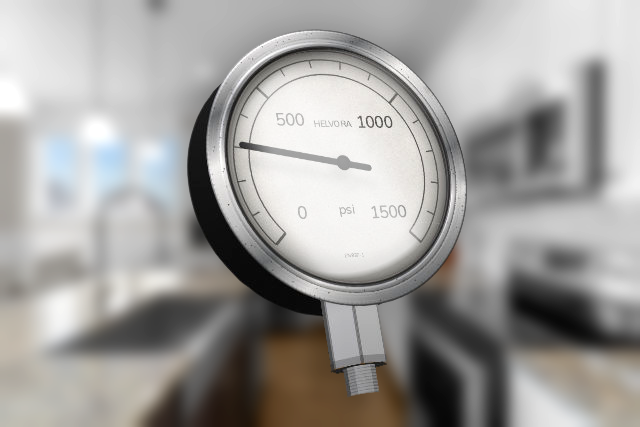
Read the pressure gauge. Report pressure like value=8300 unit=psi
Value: value=300 unit=psi
